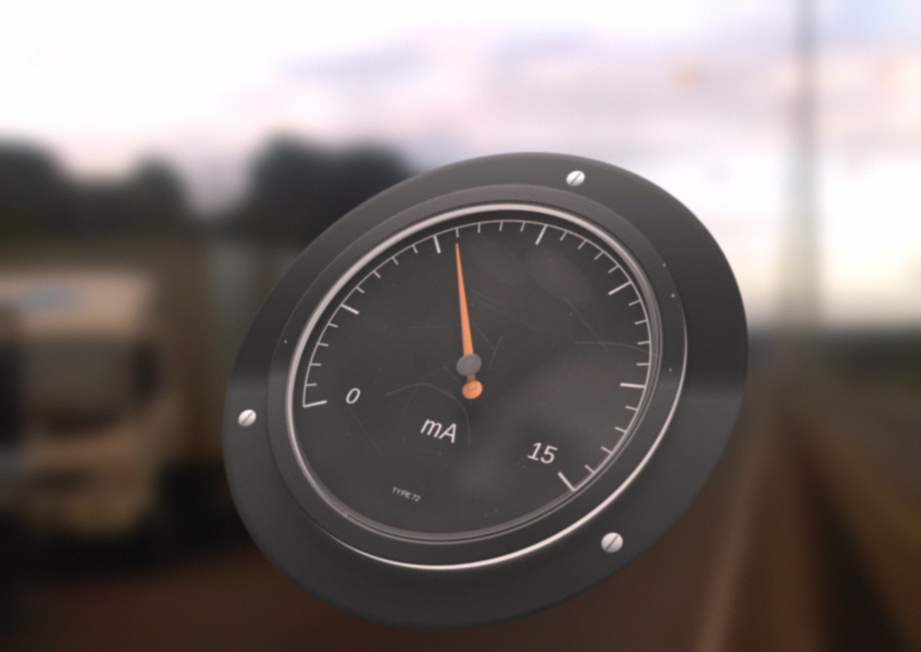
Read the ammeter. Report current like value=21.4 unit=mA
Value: value=5.5 unit=mA
